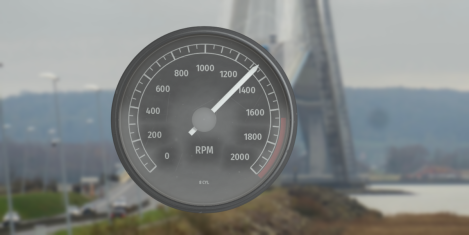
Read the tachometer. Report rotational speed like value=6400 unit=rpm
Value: value=1325 unit=rpm
